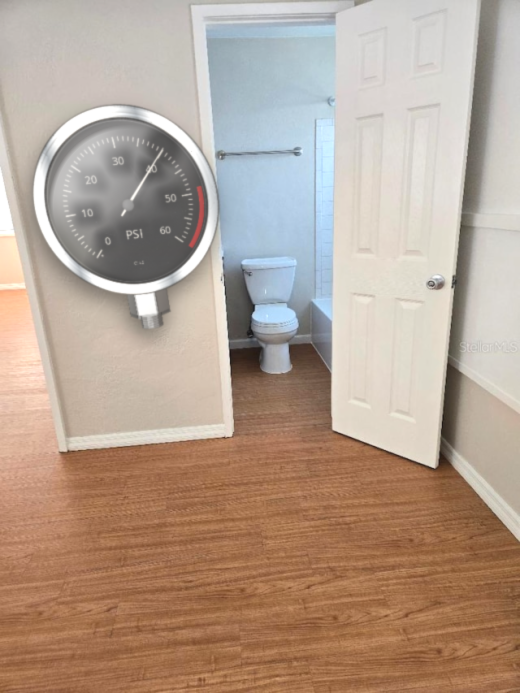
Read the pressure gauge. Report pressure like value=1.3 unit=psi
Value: value=40 unit=psi
